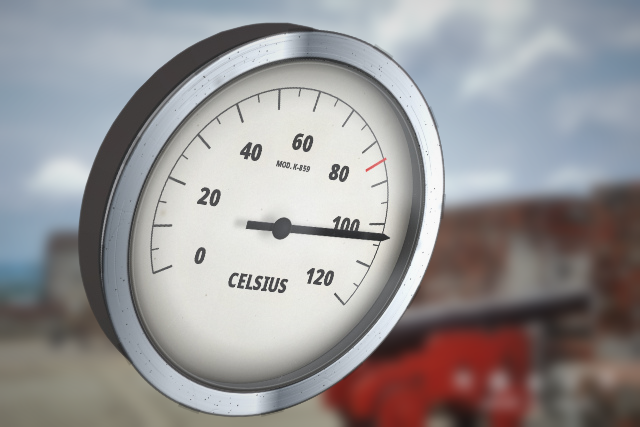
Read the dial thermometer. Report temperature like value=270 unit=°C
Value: value=102.5 unit=°C
